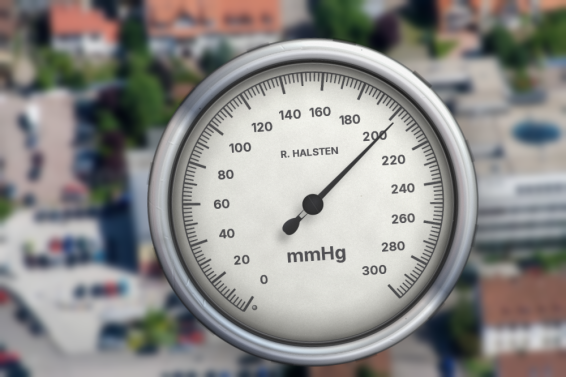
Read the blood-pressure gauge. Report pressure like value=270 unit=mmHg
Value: value=202 unit=mmHg
